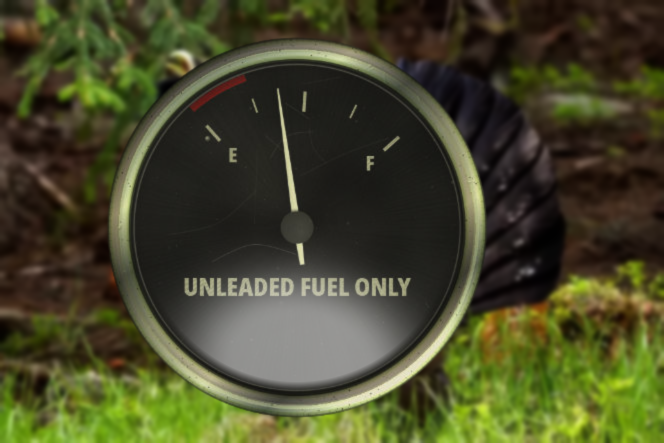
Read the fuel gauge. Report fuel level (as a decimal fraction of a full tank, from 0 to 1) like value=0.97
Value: value=0.375
